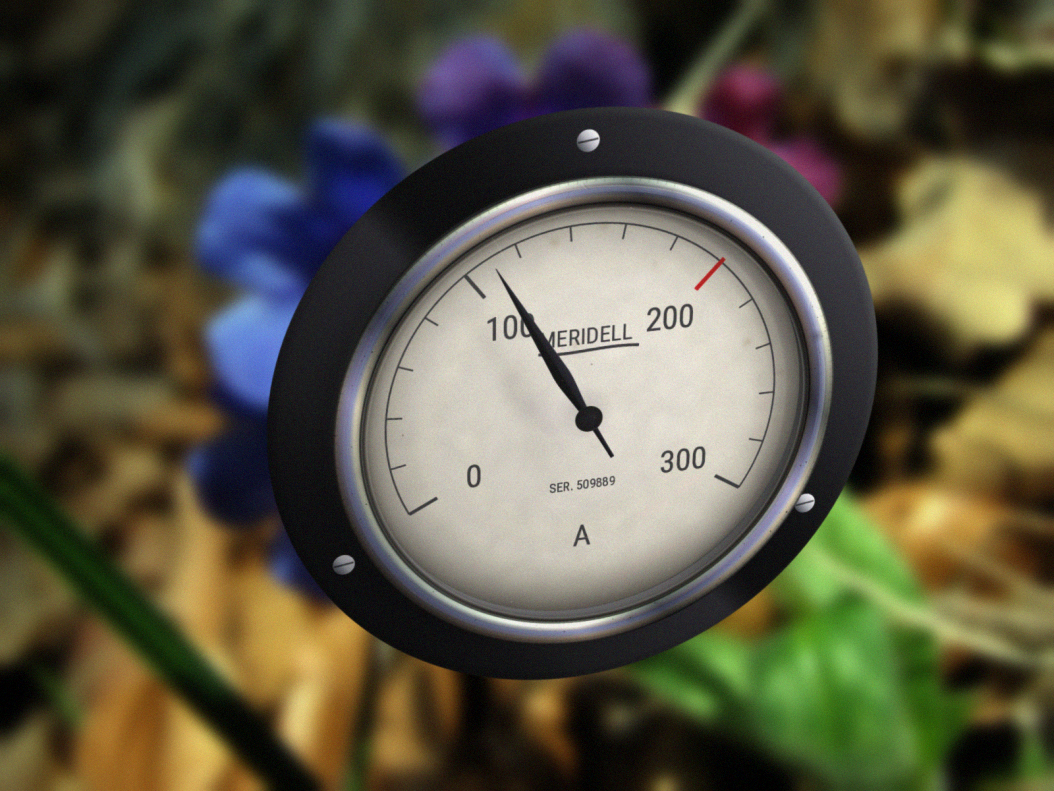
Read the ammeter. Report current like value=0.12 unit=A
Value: value=110 unit=A
